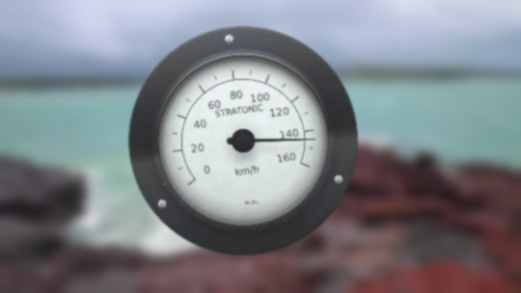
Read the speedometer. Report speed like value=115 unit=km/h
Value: value=145 unit=km/h
